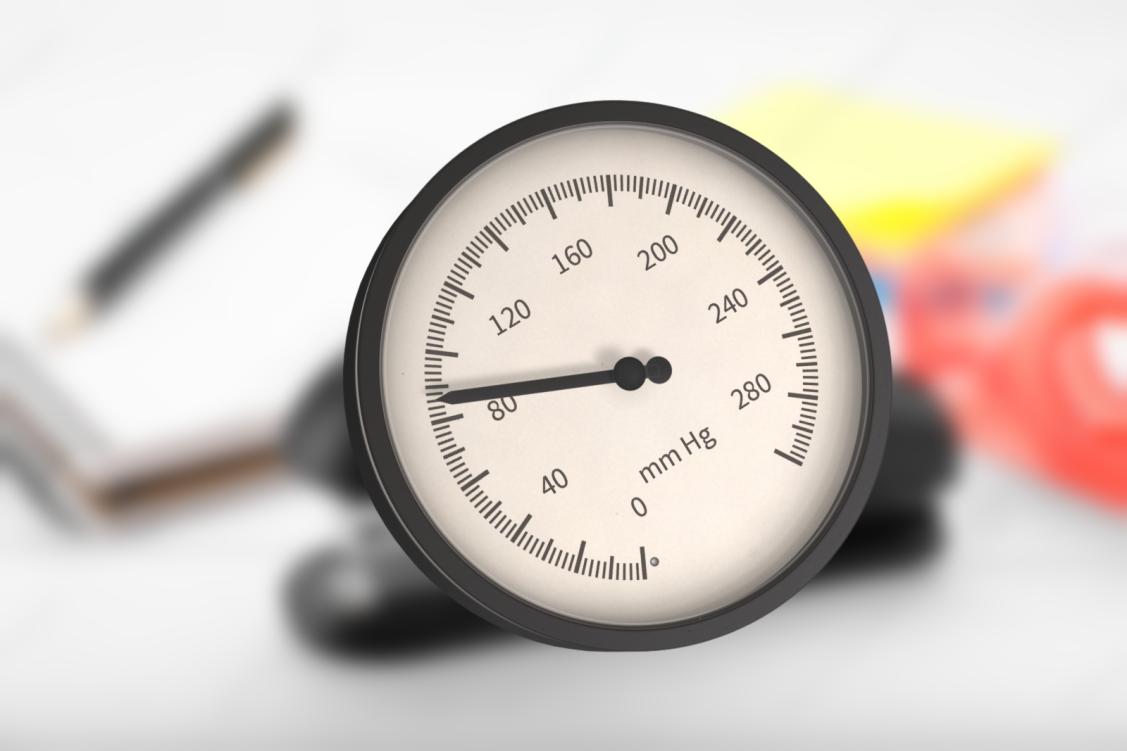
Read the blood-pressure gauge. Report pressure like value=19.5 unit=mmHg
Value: value=86 unit=mmHg
